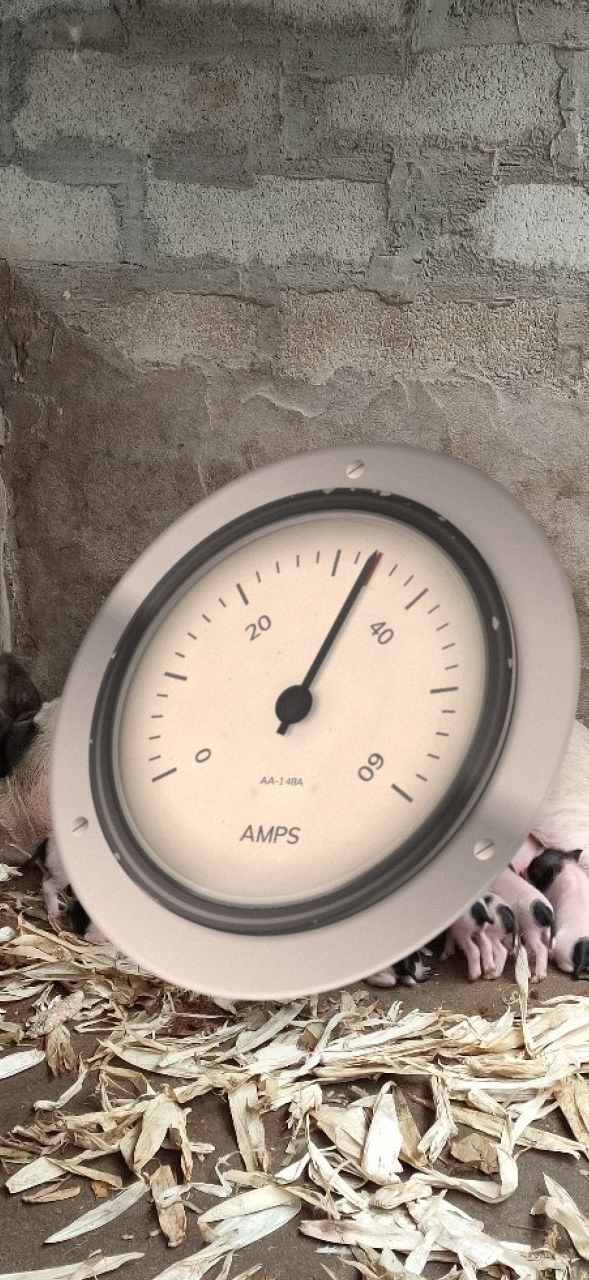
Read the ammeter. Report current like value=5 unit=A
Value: value=34 unit=A
